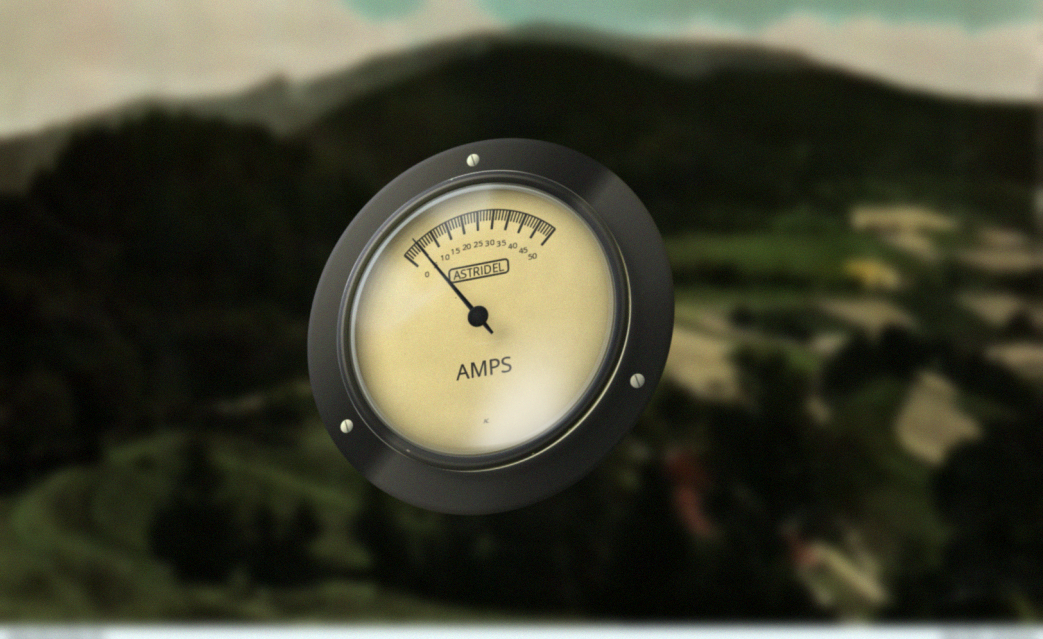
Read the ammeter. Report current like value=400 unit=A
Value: value=5 unit=A
